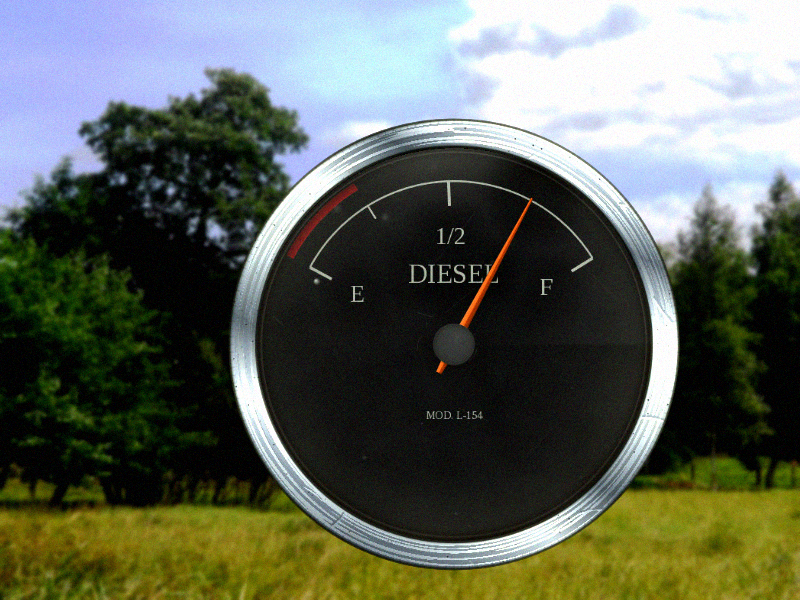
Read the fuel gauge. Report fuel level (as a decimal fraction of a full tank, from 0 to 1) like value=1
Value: value=0.75
